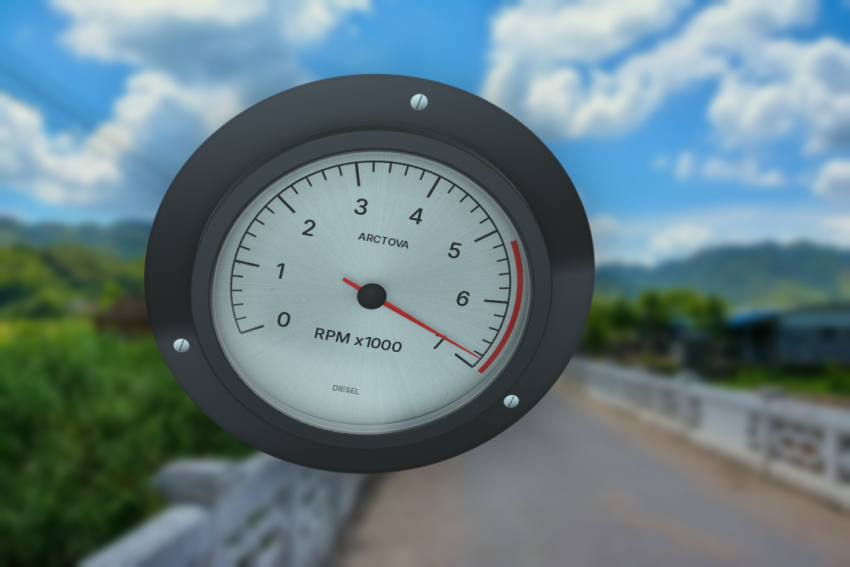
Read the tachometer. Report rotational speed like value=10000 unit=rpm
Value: value=6800 unit=rpm
